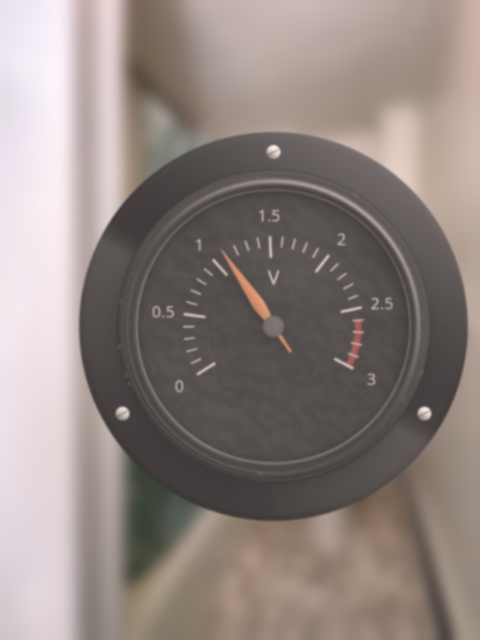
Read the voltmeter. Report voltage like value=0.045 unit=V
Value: value=1.1 unit=V
